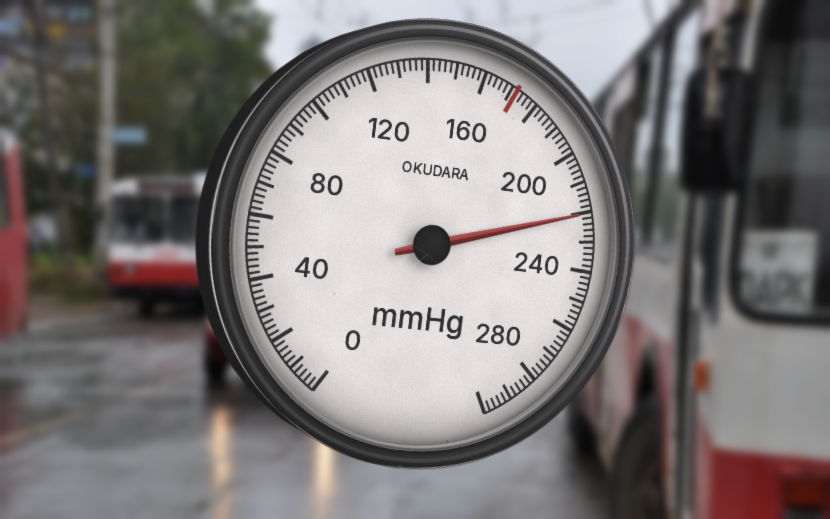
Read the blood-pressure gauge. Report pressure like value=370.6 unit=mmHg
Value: value=220 unit=mmHg
